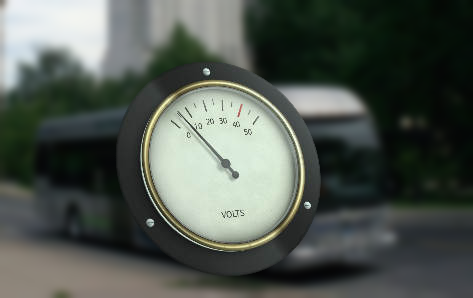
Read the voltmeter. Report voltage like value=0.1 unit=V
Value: value=5 unit=V
